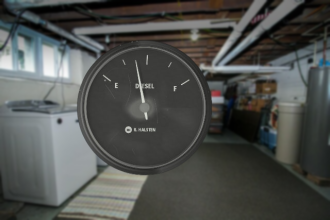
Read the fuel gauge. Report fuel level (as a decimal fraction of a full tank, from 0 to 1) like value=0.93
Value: value=0.375
